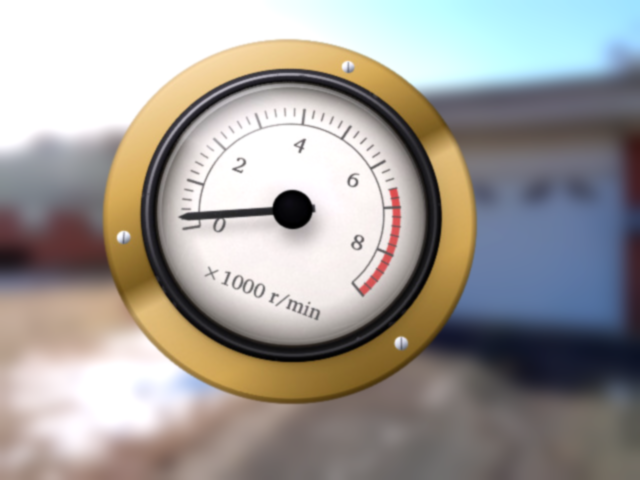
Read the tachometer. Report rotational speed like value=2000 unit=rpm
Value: value=200 unit=rpm
